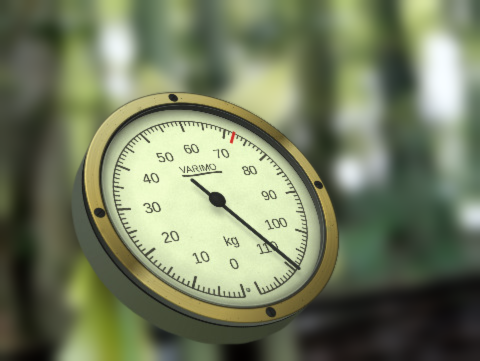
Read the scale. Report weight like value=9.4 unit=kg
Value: value=110 unit=kg
